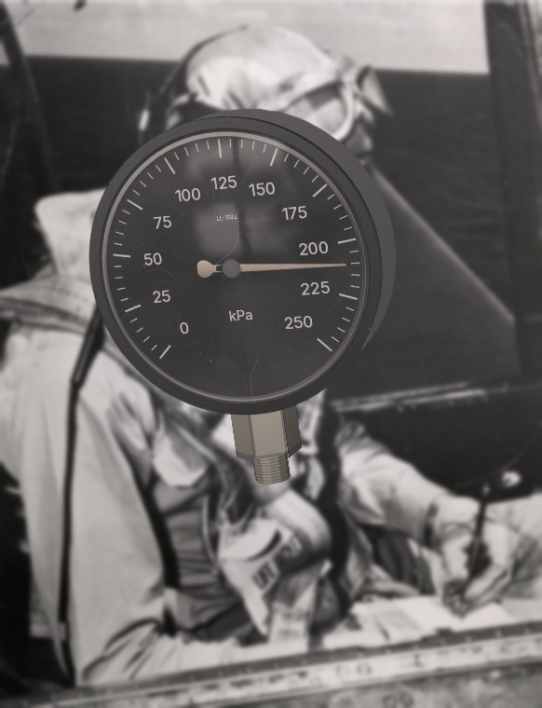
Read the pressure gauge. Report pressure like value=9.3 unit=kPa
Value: value=210 unit=kPa
